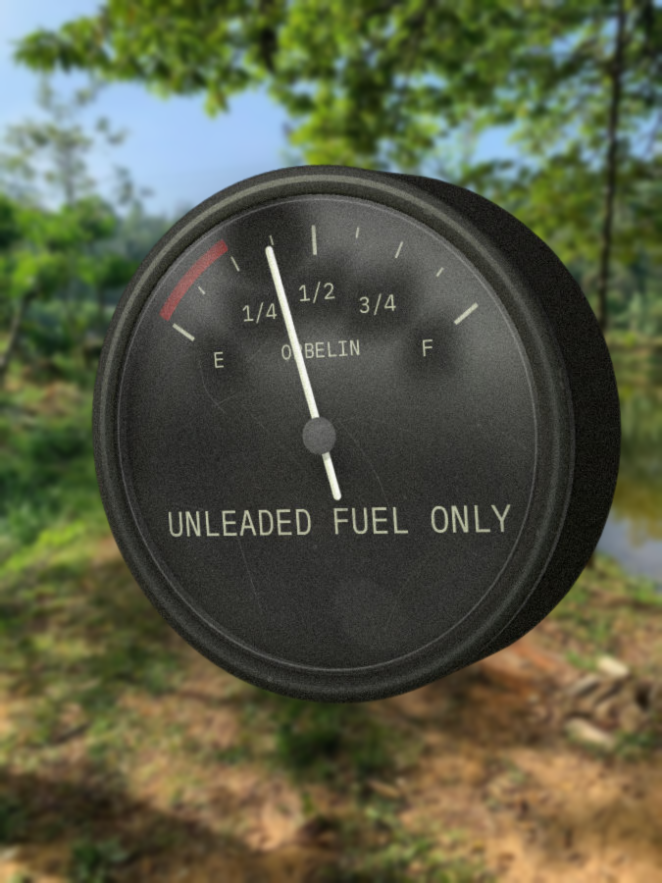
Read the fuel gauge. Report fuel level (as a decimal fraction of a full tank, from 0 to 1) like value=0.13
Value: value=0.375
